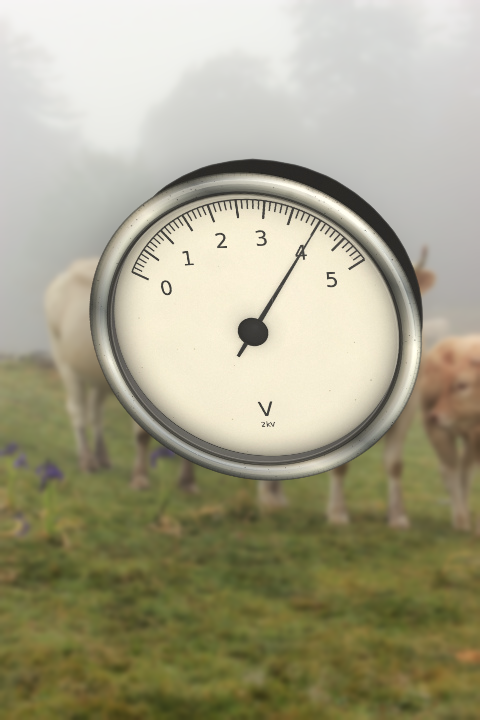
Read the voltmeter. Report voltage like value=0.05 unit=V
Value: value=4 unit=V
